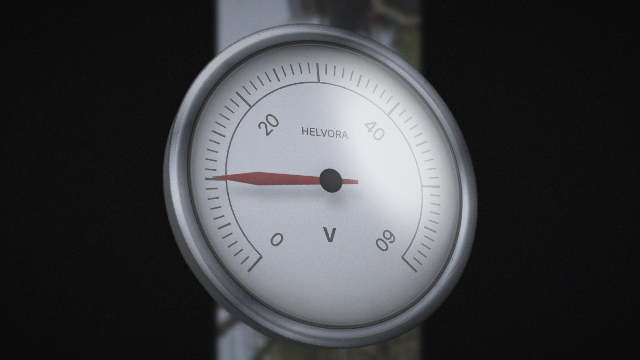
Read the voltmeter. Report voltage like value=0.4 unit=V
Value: value=10 unit=V
